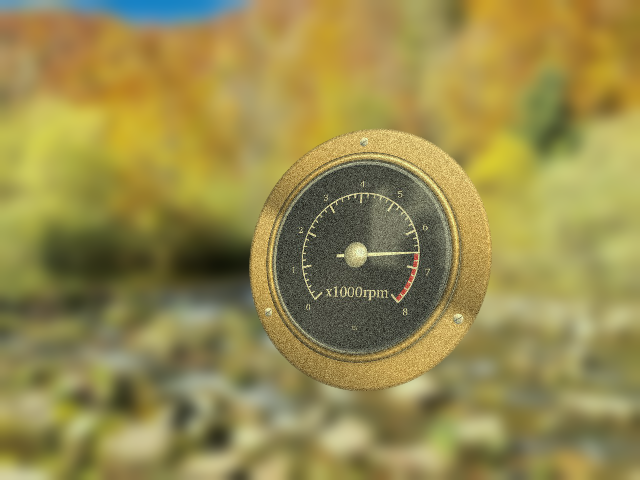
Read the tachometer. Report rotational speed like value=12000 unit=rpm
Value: value=6600 unit=rpm
